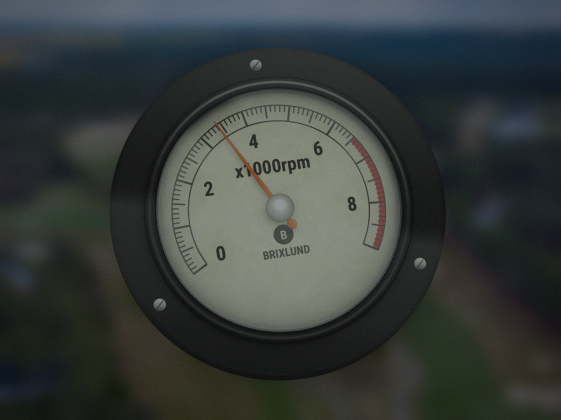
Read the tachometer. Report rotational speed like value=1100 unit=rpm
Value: value=3400 unit=rpm
